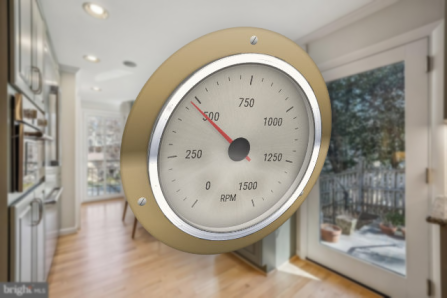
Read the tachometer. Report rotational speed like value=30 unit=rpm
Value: value=475 unit=rpm
